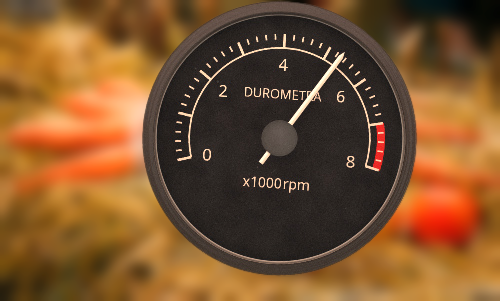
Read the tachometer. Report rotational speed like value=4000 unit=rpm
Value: value=5300 unit=rpm
